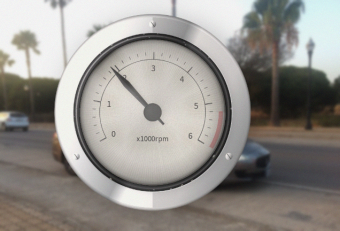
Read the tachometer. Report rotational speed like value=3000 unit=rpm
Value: value=1900 unit=rpm
